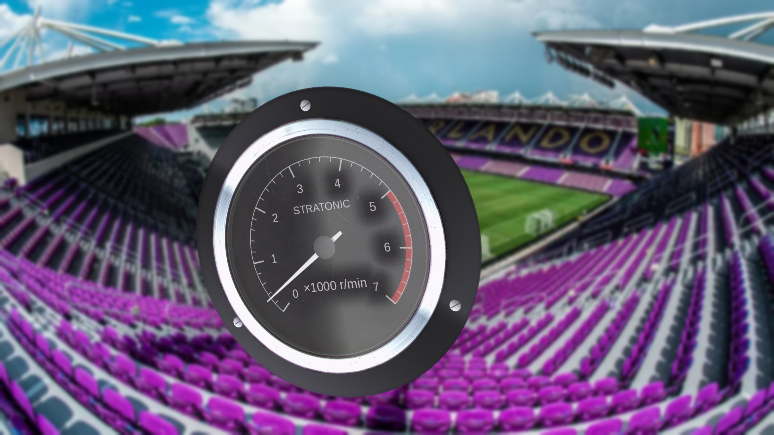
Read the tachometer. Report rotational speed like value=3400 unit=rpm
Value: value=300 unit=rpm
